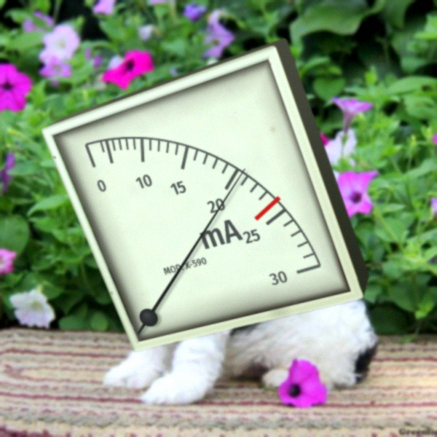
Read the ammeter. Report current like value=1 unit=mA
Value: value=20.5 unit=mA
